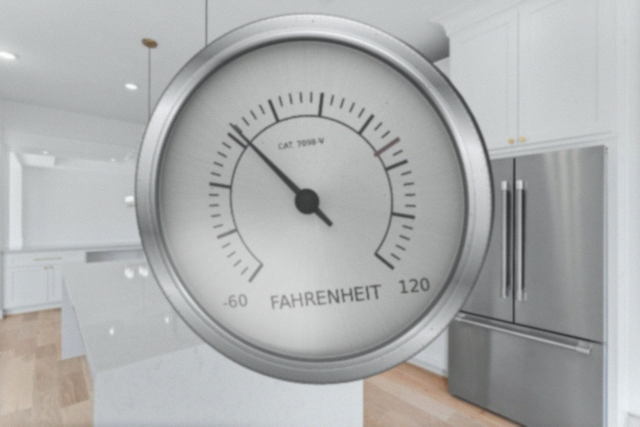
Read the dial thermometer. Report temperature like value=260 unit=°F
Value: value=4 unit=°F
